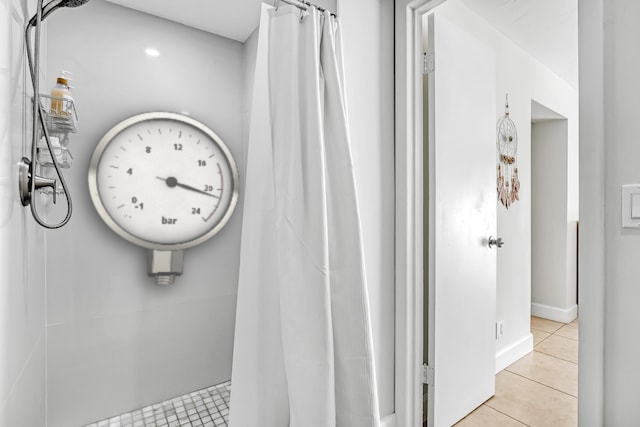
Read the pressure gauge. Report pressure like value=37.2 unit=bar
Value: value=21 unit=bar
